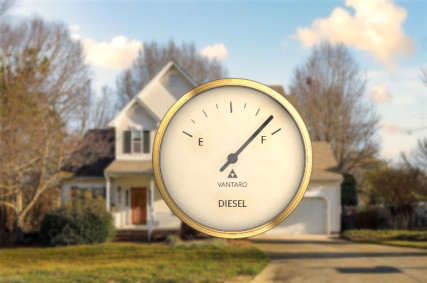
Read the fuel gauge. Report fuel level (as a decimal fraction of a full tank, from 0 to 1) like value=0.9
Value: value=0.875
